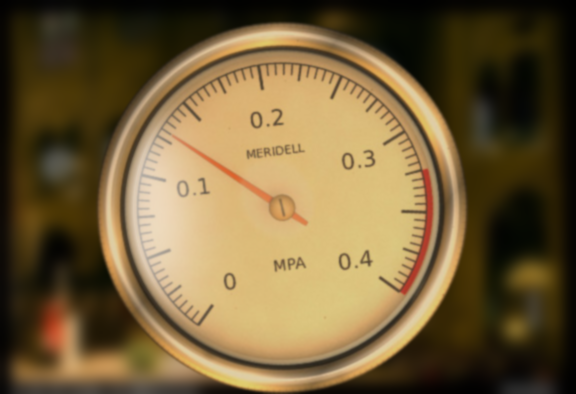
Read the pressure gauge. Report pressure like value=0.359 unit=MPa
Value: value=0.13 unit=MPa
